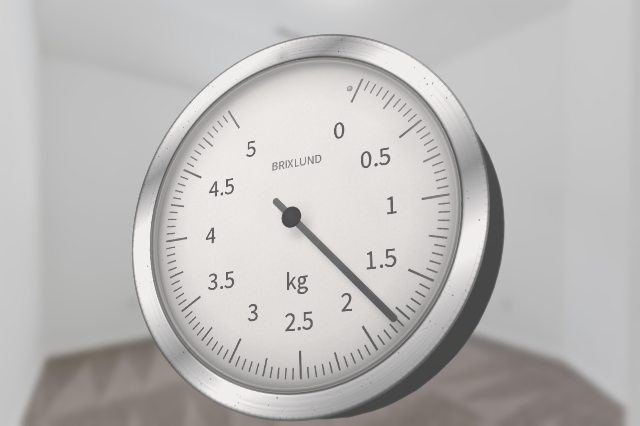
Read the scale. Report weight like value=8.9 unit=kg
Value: value=1.8 unit=kg
